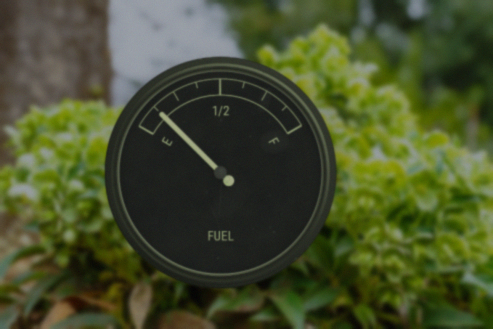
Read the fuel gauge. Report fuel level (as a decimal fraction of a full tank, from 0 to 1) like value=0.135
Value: value=0.125
